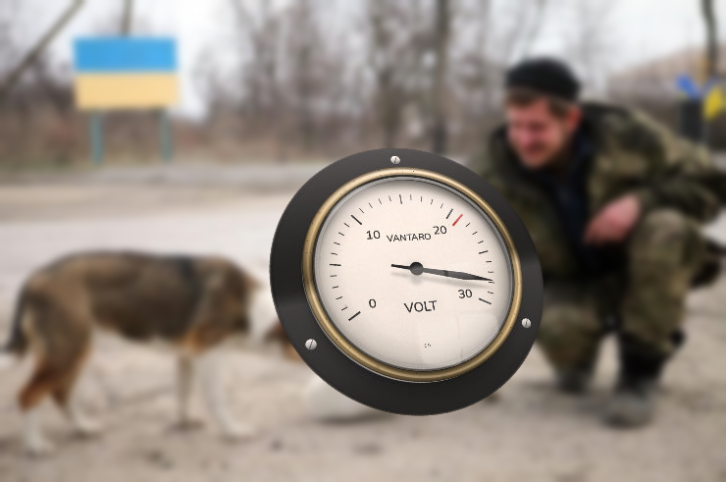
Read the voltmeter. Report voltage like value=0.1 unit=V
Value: value=28 unit=V
